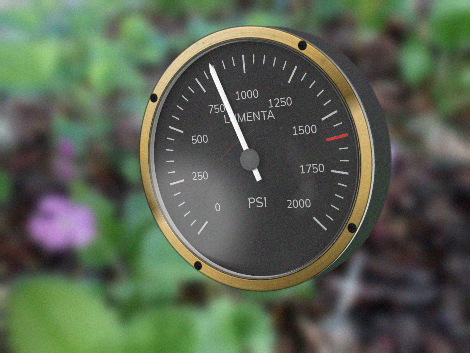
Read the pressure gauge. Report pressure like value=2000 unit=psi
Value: value=850 unit=psi
